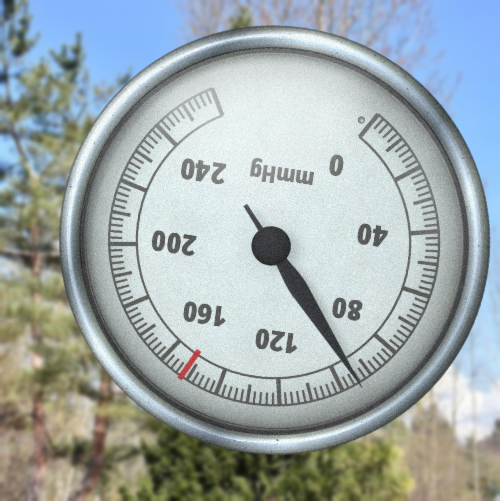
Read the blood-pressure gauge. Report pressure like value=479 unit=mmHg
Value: value=94 unit=mmHg
